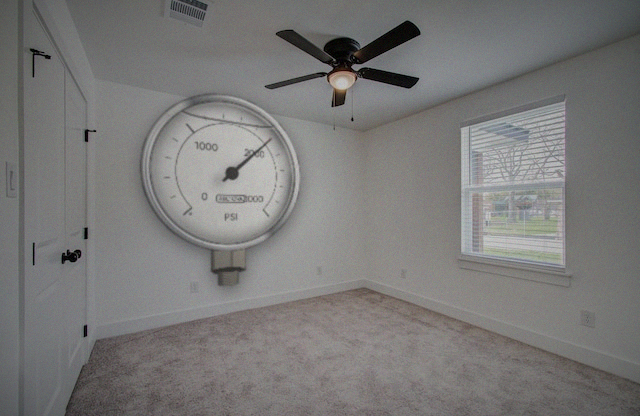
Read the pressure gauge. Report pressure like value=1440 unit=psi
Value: value=2000 unit=psi
